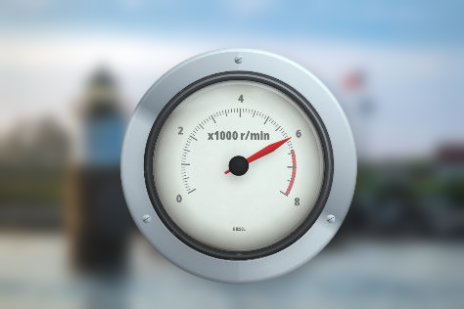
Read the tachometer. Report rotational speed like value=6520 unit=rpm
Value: value=6000 unit=rpm
